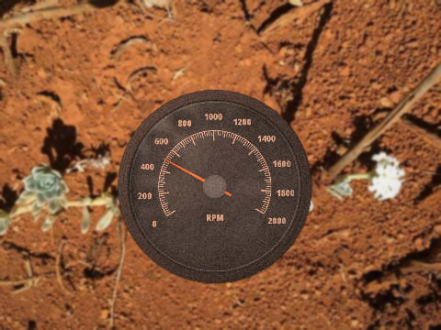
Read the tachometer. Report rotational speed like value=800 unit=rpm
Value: value=500 unit=rpm
